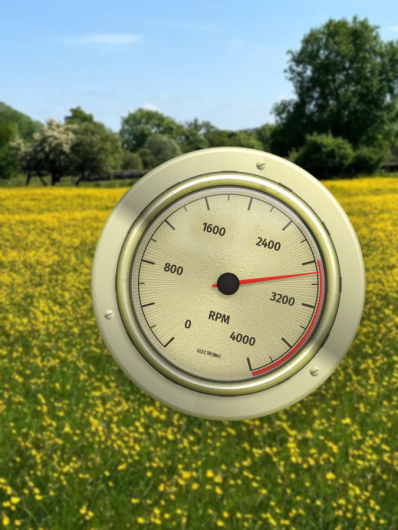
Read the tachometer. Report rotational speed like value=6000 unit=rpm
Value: value=2900 unit=rpm
